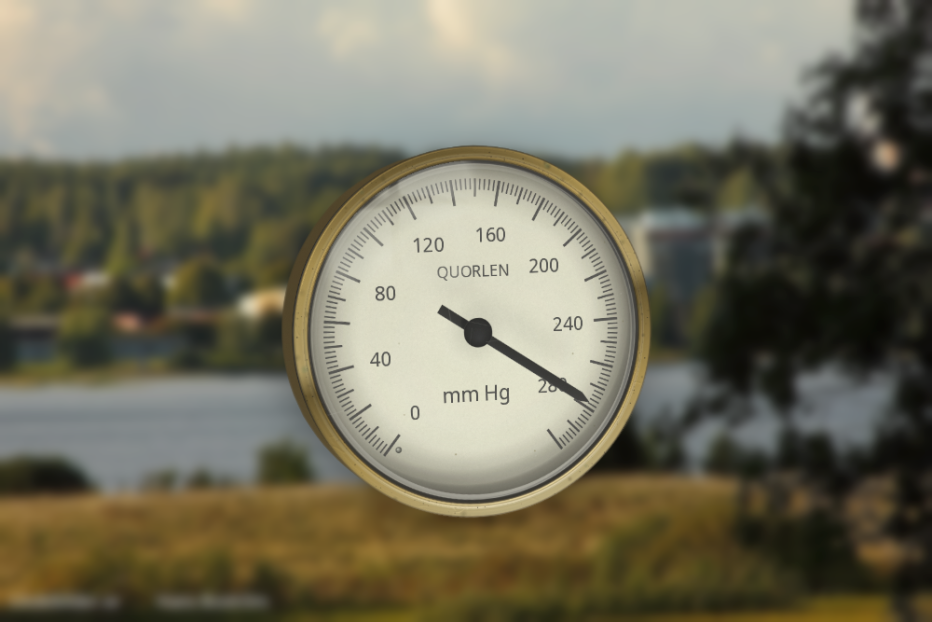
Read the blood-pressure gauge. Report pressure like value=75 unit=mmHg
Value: value=278 unit=mmHg
